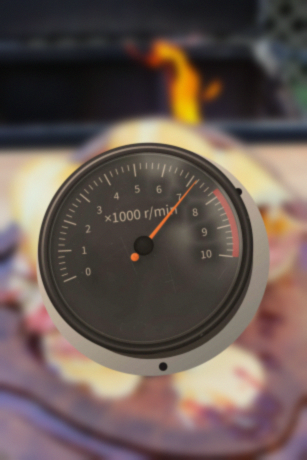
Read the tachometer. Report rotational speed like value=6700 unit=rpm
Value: value=7200 unit=rpm
